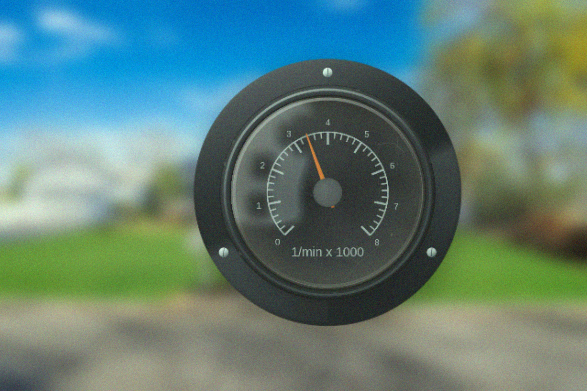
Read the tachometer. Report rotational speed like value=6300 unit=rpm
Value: value=3400 unit=rpm
